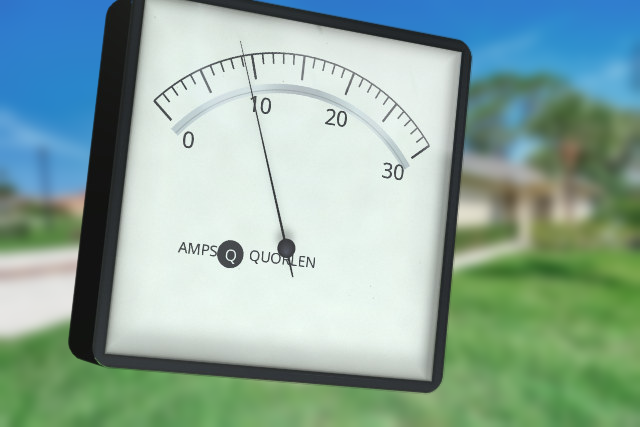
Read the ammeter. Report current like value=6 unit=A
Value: value=9 unit=A
